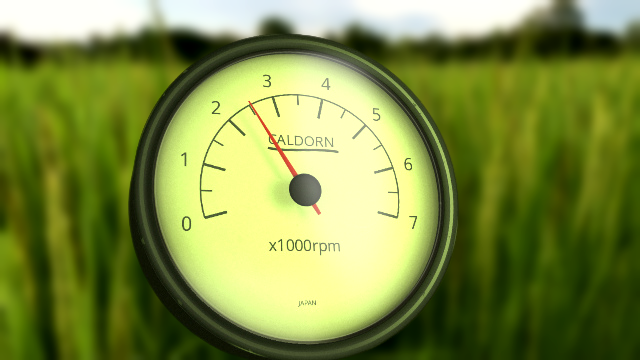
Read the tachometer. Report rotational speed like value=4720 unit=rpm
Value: value=2500 unit=rpm
